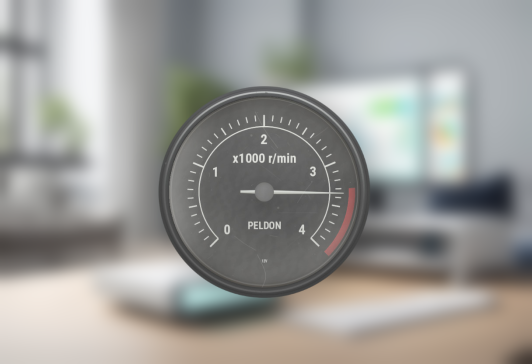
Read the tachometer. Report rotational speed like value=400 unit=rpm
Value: value=3350 unit=rpm
